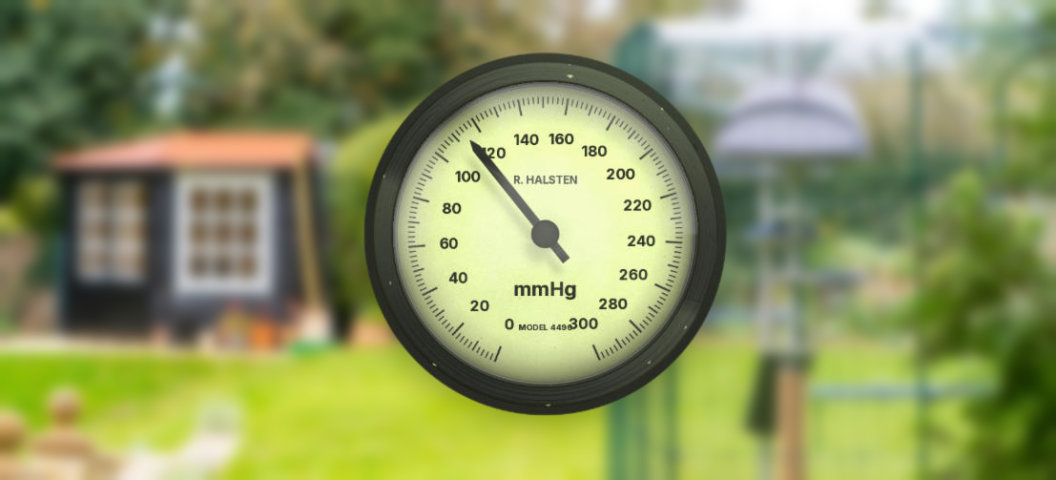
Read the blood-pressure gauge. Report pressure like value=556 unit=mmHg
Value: value=114 unit=mmHg
